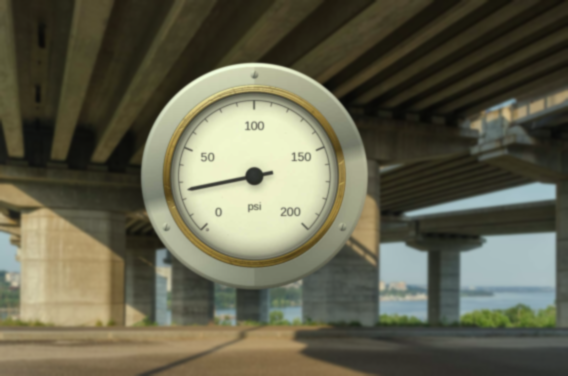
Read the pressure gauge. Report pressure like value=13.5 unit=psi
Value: value=25 unit=psi
